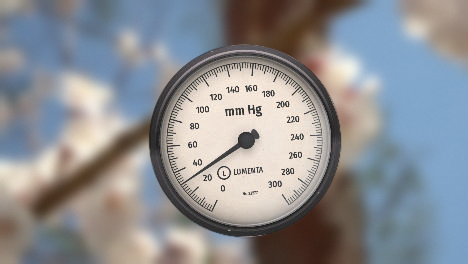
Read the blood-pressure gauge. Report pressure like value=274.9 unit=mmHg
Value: value=30 unit=mmHg
